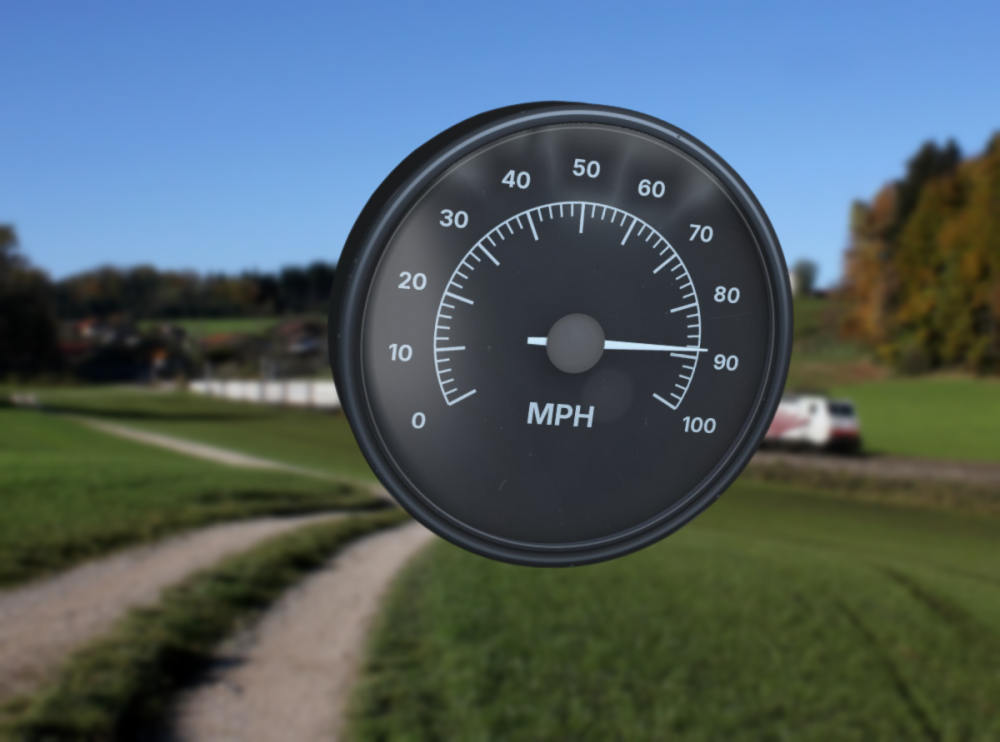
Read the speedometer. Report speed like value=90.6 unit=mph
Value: value=88 unit=mph
